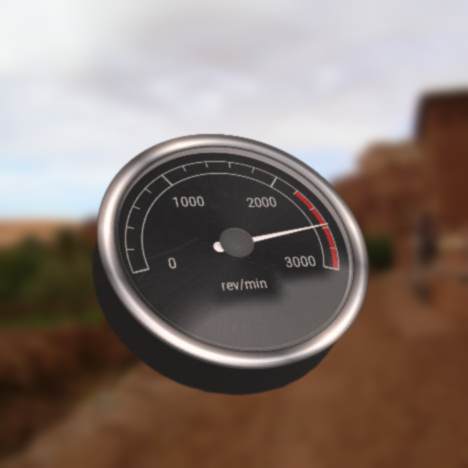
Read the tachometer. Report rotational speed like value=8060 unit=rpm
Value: value=2600 unit=rpm
